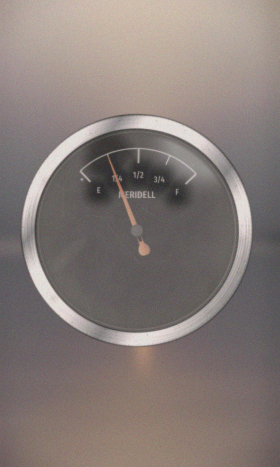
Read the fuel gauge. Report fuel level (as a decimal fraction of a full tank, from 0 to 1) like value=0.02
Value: value=0.25
